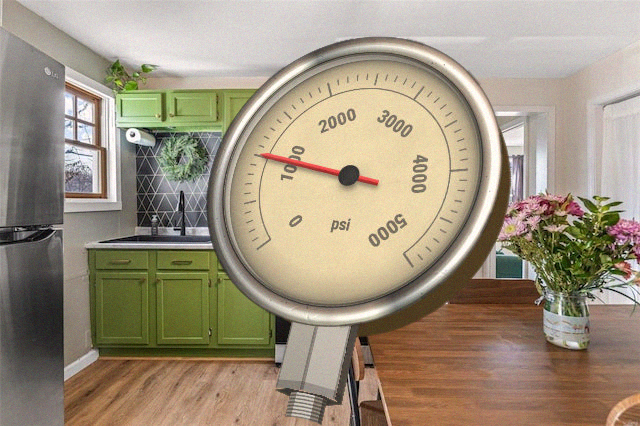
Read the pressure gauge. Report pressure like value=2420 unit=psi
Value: value=1000 unit=psi
